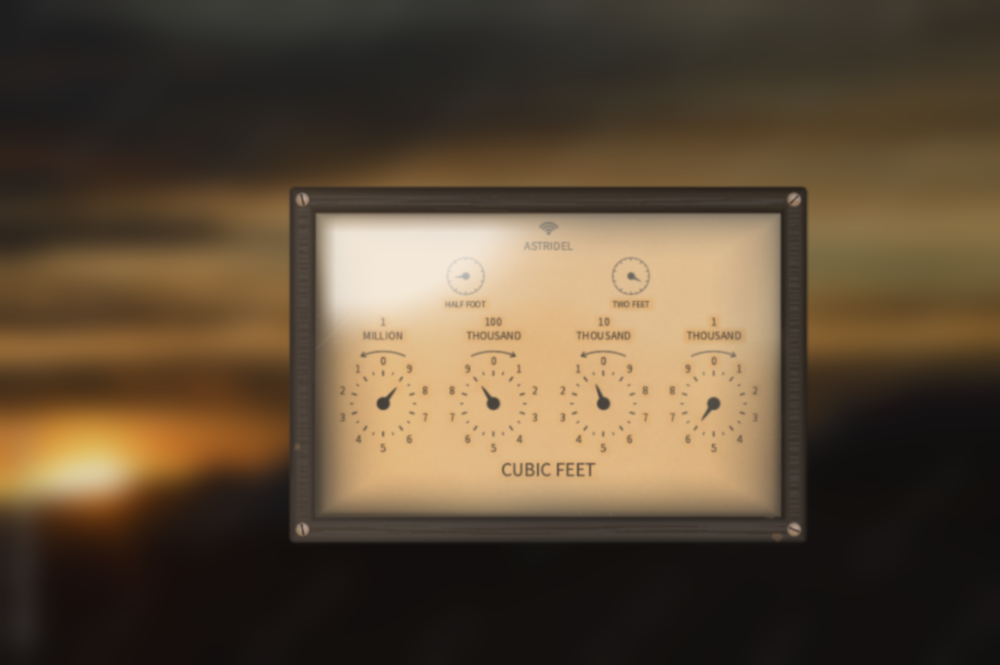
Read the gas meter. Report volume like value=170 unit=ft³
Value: value=890600 unit=ft³
